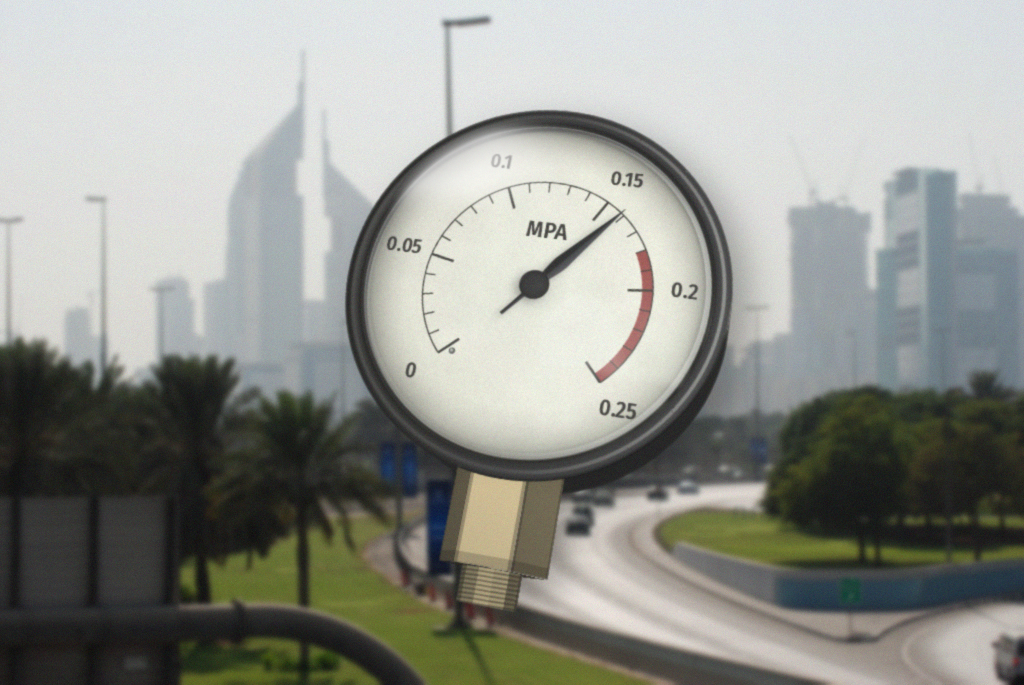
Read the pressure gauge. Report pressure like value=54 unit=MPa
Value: value=0.16 unit=MPa
